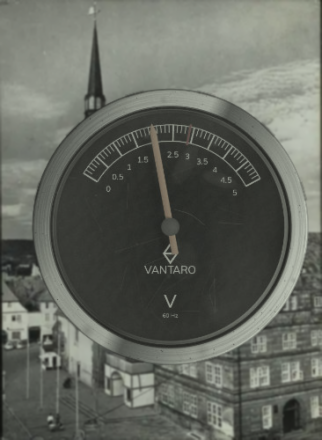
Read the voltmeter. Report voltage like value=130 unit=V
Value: value=2 unit=V
